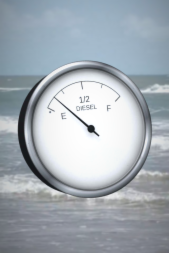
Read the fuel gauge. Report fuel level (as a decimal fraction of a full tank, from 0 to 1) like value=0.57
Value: value=0.125
